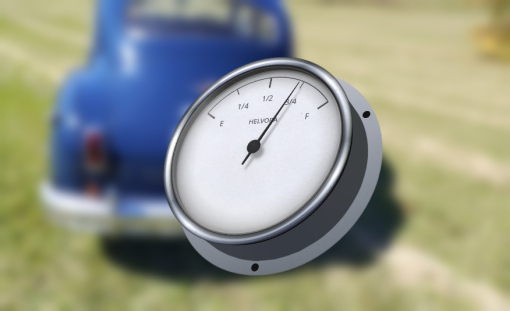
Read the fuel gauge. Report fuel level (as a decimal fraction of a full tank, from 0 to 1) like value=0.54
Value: value=0.75
